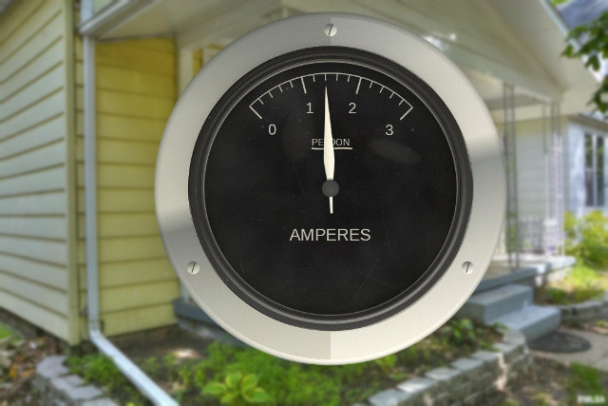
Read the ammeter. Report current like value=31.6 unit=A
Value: value=1.4 unit=A
